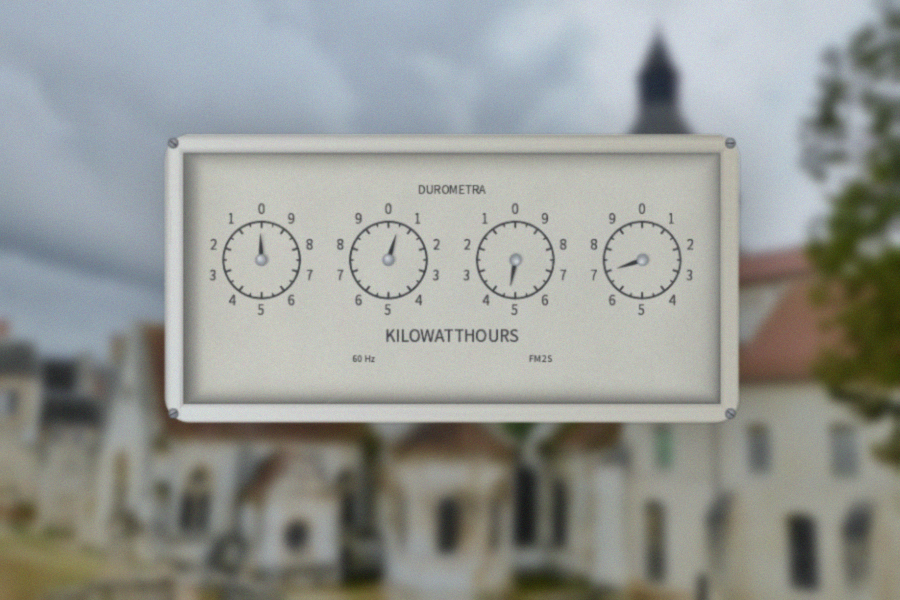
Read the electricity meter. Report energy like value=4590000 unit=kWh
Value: value=47 unit=kWh
